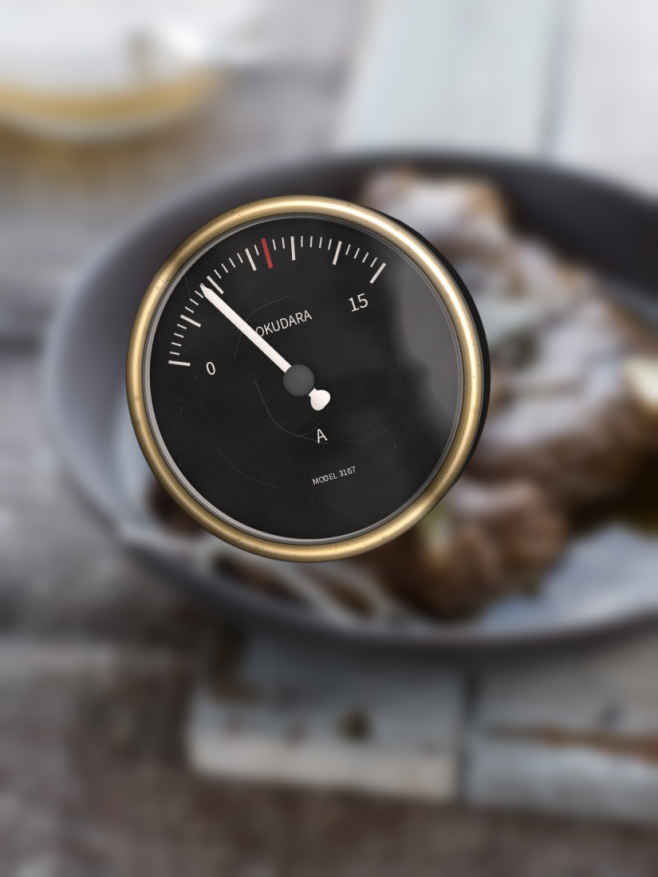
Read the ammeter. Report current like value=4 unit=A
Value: value=4.5 unit=A
